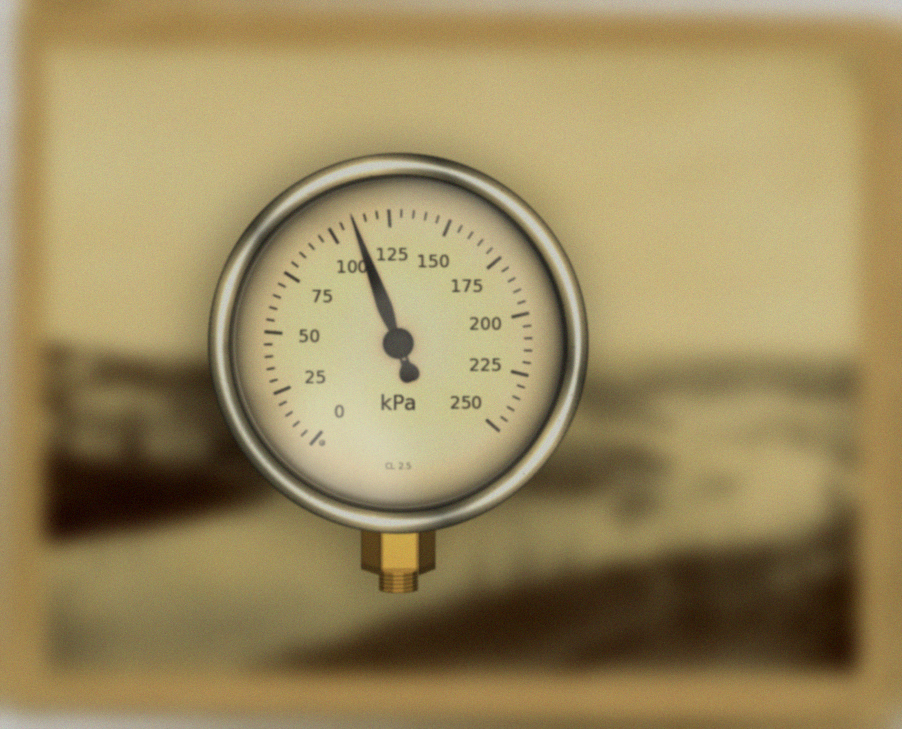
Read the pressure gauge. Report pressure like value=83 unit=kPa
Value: value=110 unit=kPa
